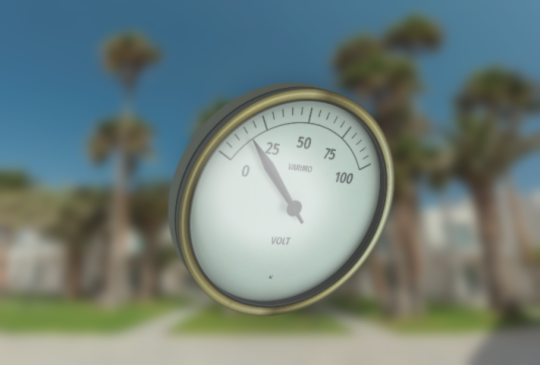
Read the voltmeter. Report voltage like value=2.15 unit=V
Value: value=15 unit=V
